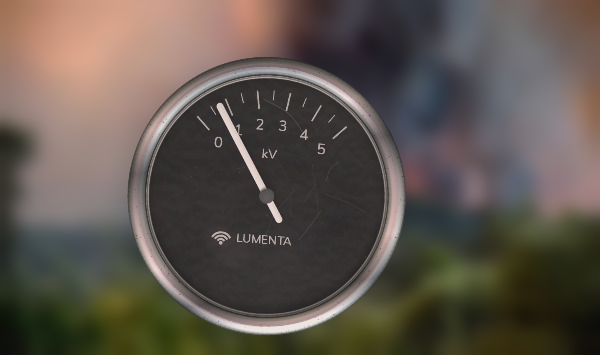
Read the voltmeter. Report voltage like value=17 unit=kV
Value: value=0.75 unit=kV
